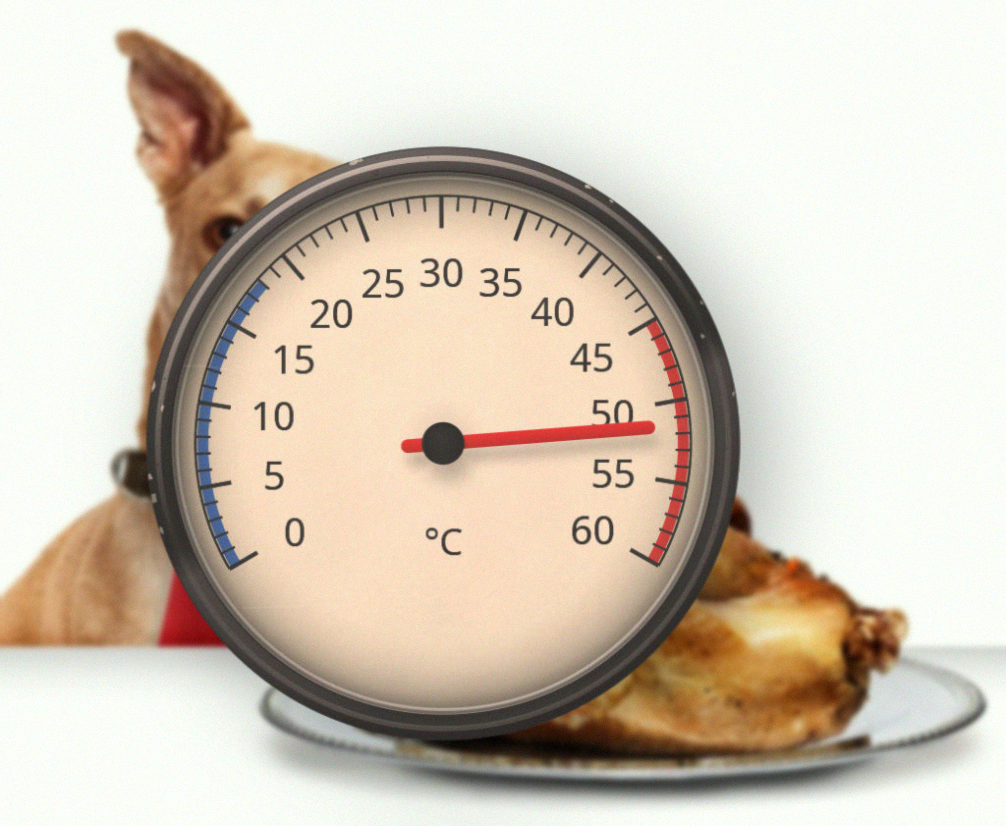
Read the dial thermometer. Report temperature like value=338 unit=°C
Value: value=51.5 unit=°C
